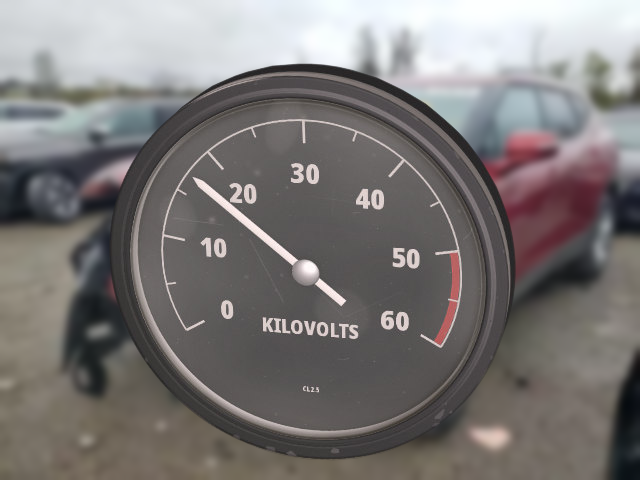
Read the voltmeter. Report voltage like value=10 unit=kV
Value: value=17.5 unit=kV
